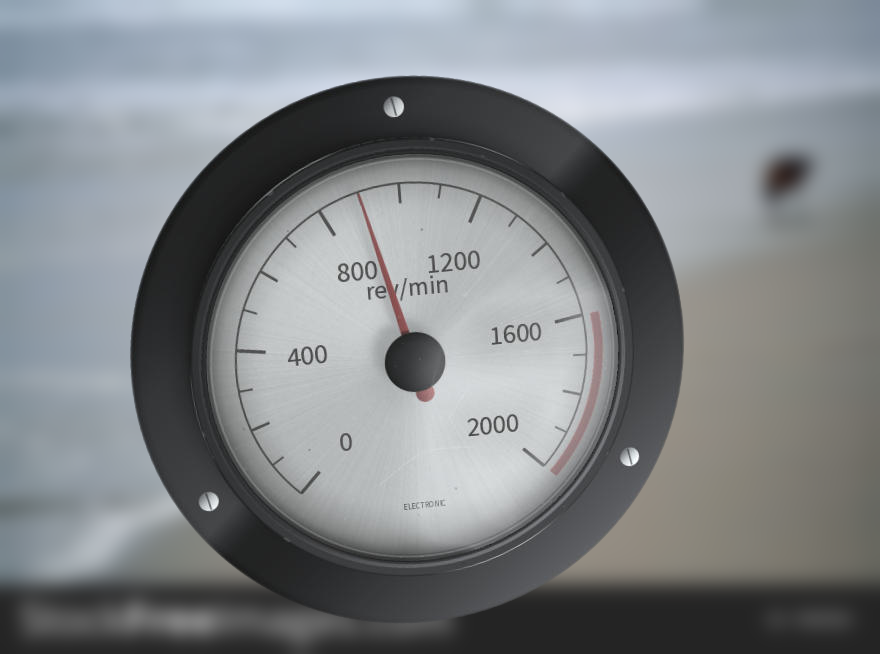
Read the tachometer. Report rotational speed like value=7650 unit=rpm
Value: value=900 unit=rpm
